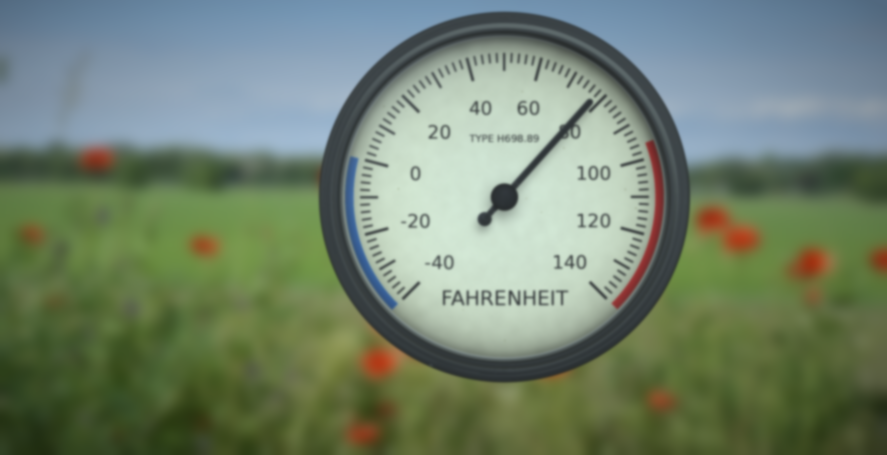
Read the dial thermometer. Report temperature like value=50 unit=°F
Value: value=78 unit=°F
